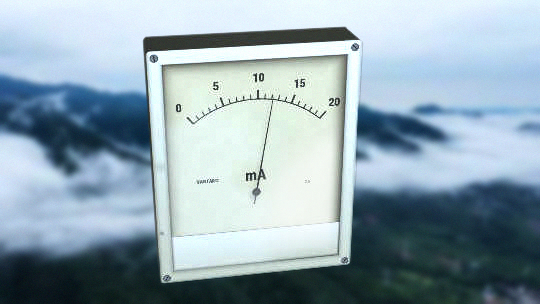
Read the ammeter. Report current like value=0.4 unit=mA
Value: value=12 unit=mA
